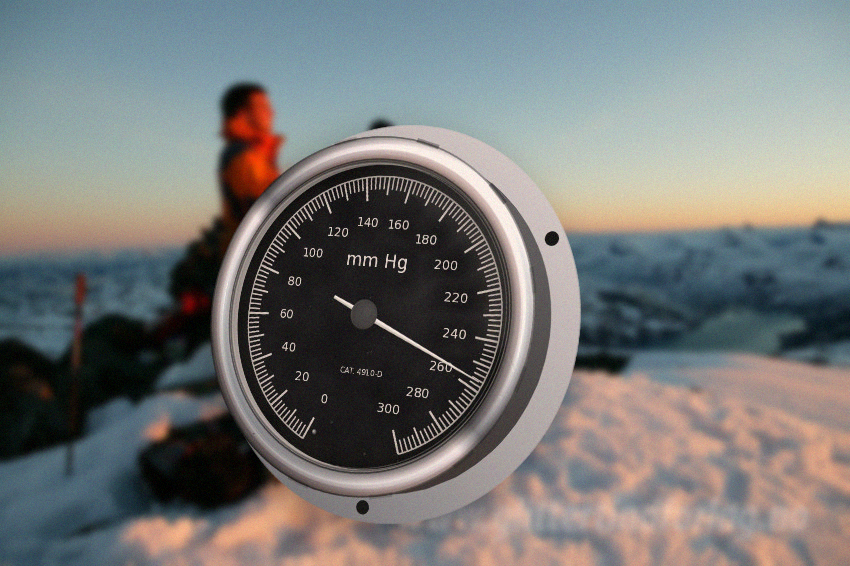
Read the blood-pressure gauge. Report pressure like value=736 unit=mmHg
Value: value=256 unit=mmHg
